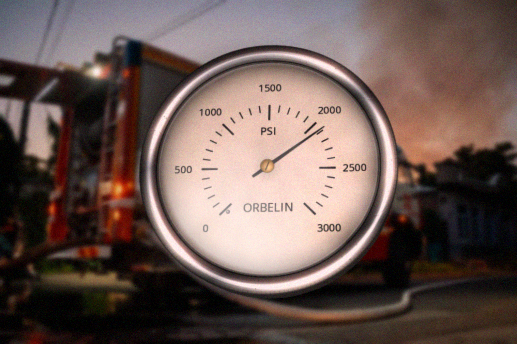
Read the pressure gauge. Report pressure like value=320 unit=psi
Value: value=2100 unit=psi
